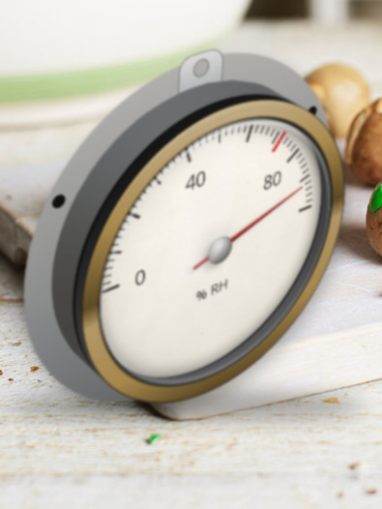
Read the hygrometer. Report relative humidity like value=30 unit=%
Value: value=90 unit=%
